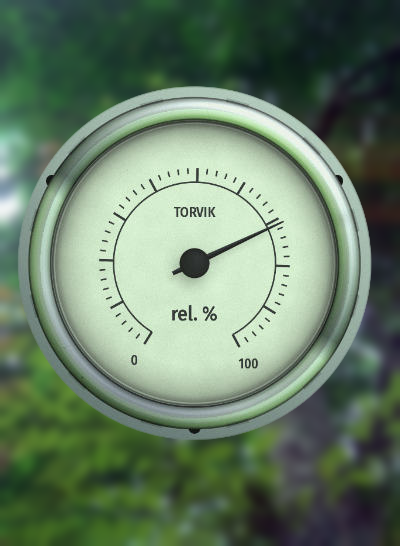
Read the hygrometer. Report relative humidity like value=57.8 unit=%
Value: value=71 unit=%
